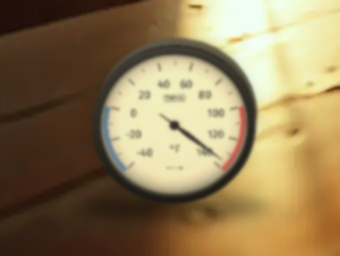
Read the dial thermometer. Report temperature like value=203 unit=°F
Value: value=135 unit=°F
